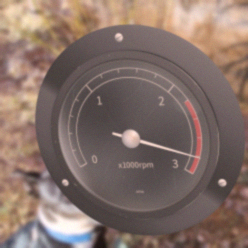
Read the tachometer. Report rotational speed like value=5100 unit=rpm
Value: value=2800 unit=rpm
